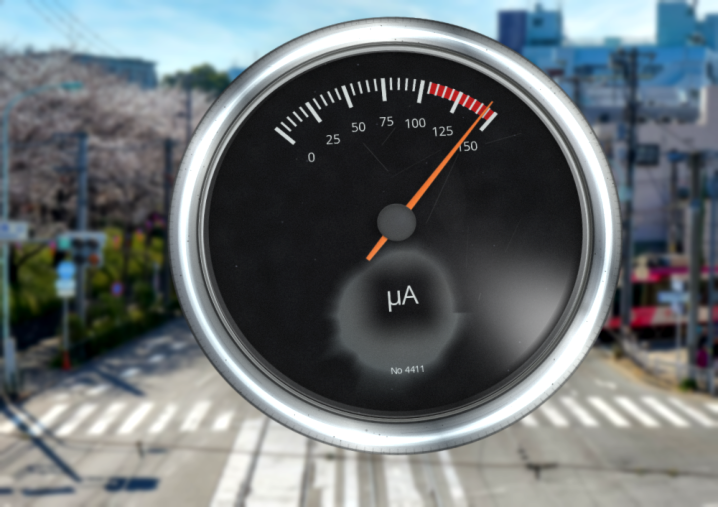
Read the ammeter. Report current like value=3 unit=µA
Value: value=145 unit=µA
